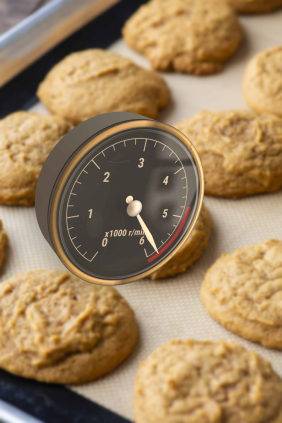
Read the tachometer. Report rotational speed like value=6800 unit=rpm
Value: value=5800 unit=rpm
